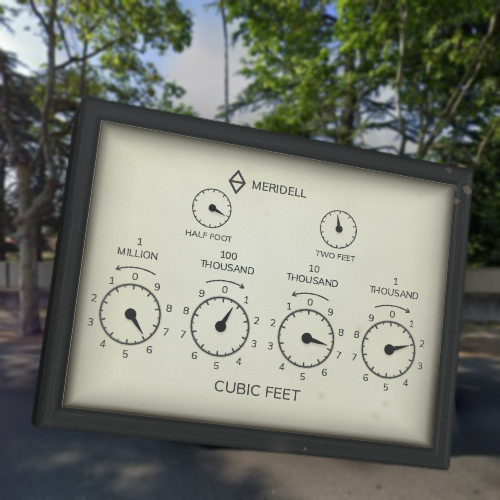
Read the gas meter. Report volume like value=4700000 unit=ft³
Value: value=607200 unit=ft³
